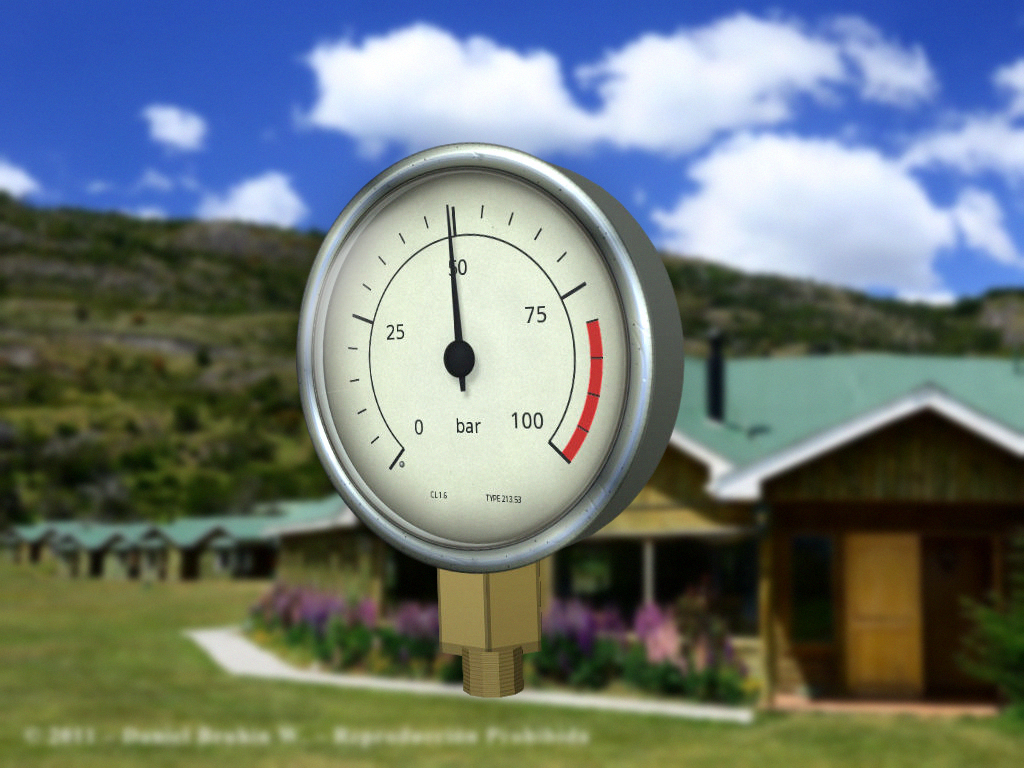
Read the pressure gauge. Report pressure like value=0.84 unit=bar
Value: value=50 unit=bar
